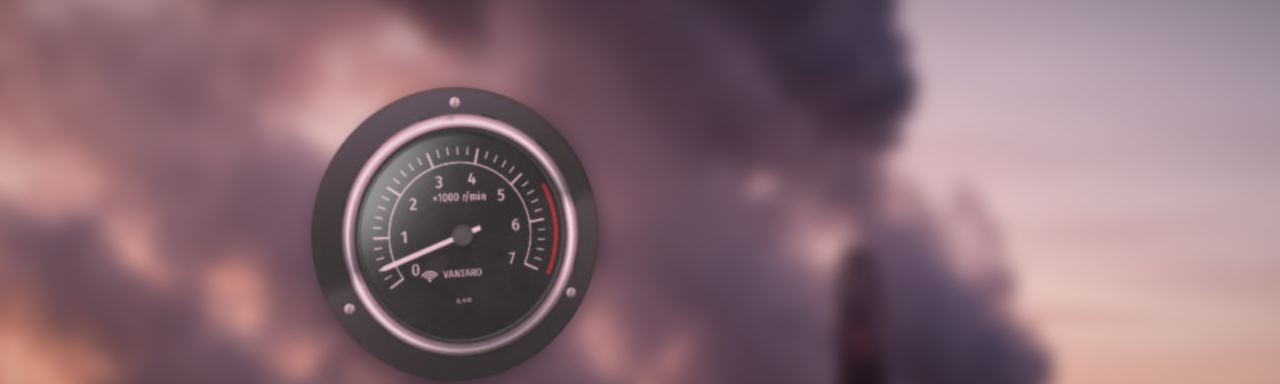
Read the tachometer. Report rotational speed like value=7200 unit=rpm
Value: value=400 unit=rpm
